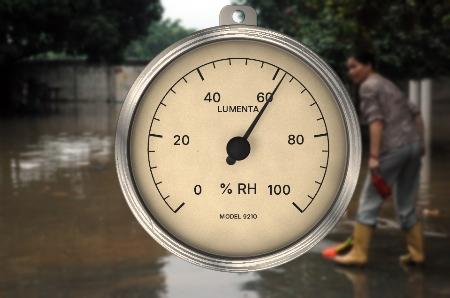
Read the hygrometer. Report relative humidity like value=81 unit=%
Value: value=62 unit=%
